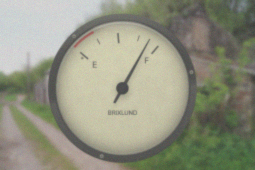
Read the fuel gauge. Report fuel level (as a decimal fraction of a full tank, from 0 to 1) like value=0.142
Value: value=0.875
